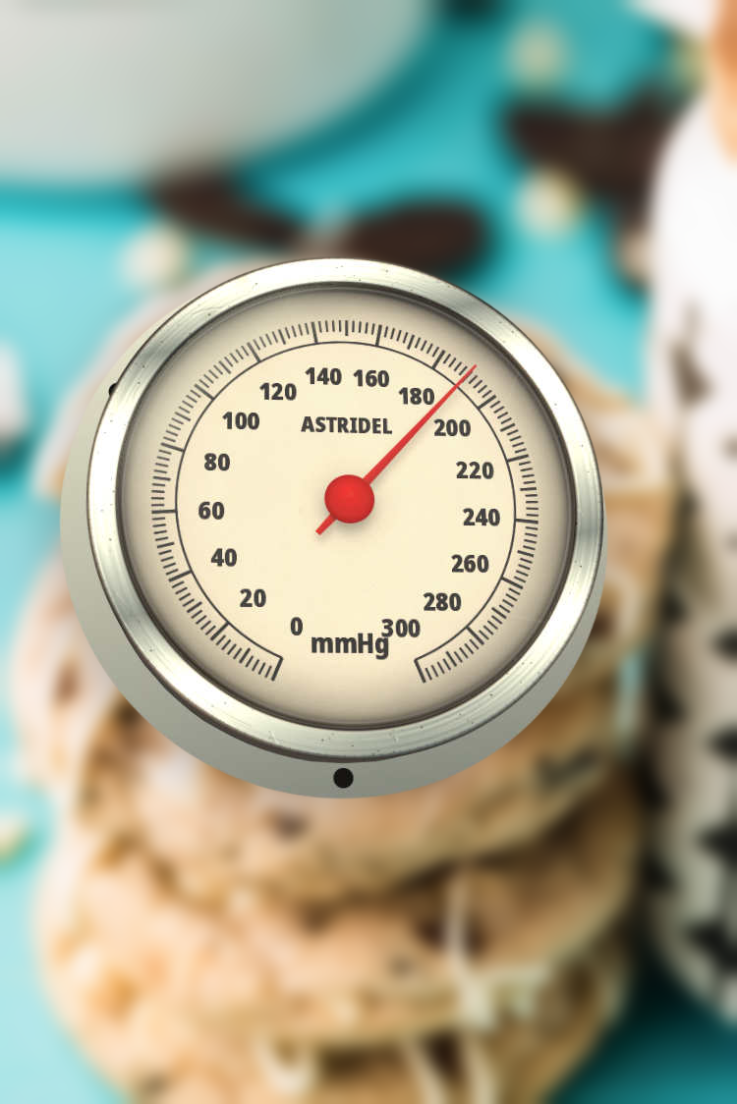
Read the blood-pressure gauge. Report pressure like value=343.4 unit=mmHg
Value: value=190 unit=mmHg
